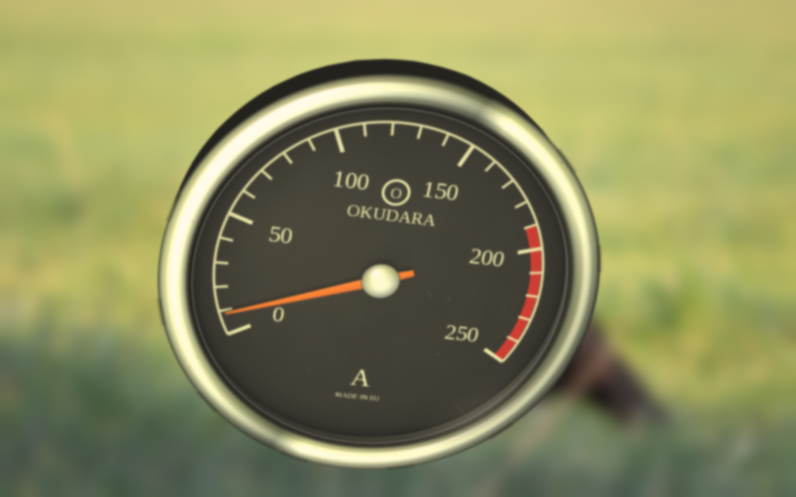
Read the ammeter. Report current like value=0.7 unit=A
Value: value=10 unit=A
